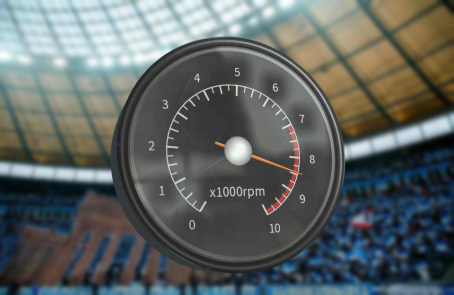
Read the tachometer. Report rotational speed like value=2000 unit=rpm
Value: value=8500 unit=rpm
